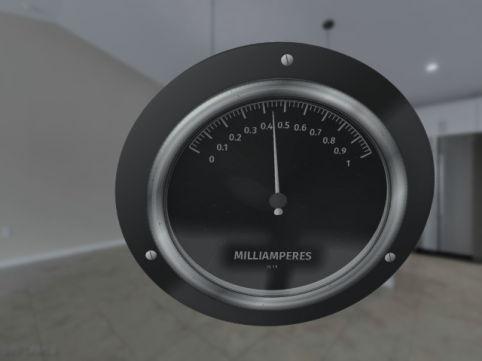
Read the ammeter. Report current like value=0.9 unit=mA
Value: value=0.44 unit=mA
